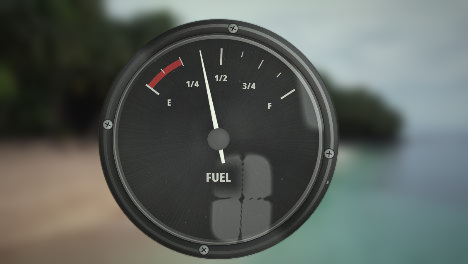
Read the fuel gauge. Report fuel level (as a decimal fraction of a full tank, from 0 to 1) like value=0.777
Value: value=0.375
